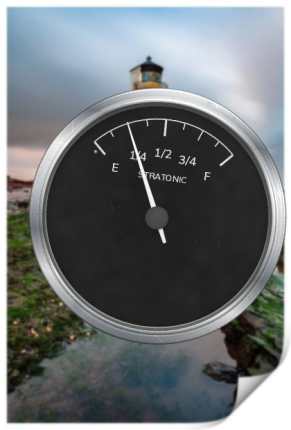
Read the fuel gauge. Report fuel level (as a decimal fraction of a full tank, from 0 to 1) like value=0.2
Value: value=0.25
